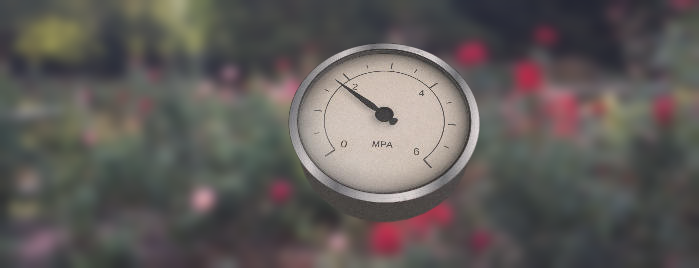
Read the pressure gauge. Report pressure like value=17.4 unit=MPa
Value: value=1.75 unit=MPa
